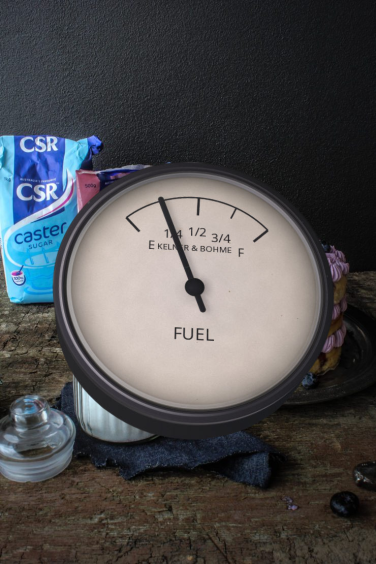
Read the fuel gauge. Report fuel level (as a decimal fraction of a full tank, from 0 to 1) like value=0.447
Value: value=0.25
